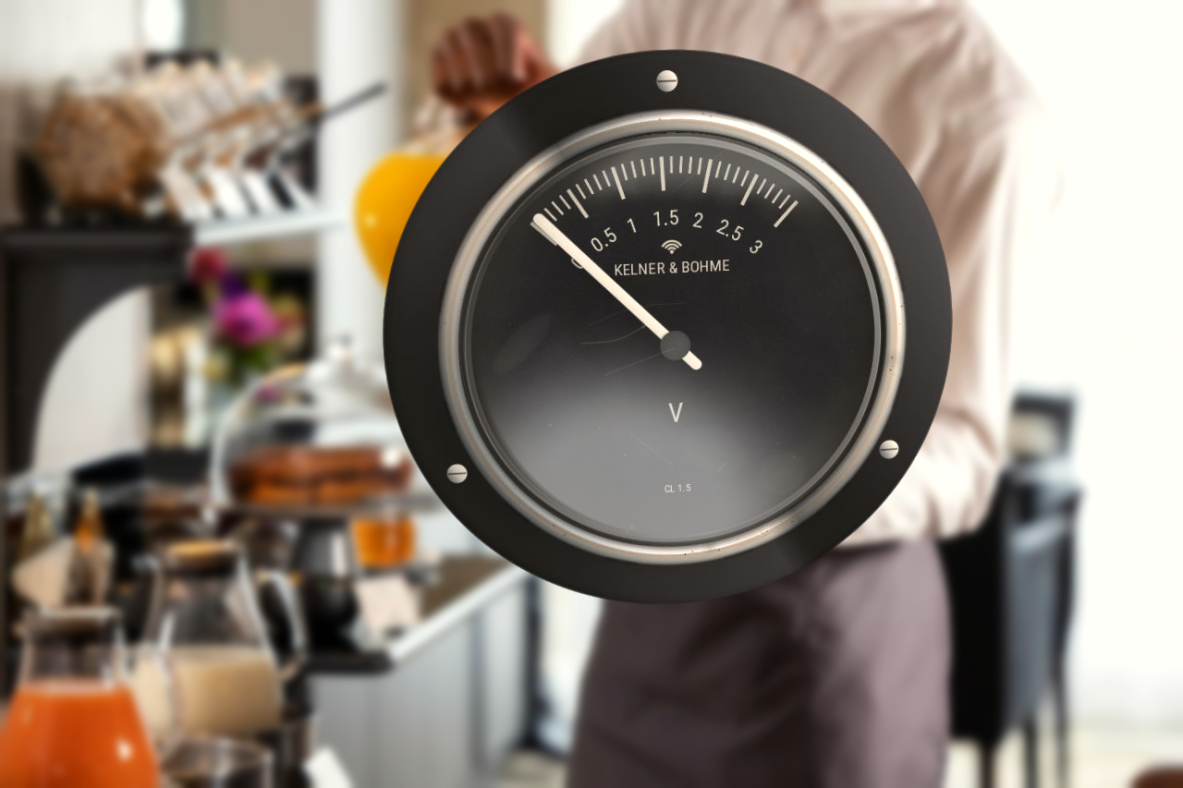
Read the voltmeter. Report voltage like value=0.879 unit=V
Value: value=0.1 unit=V
